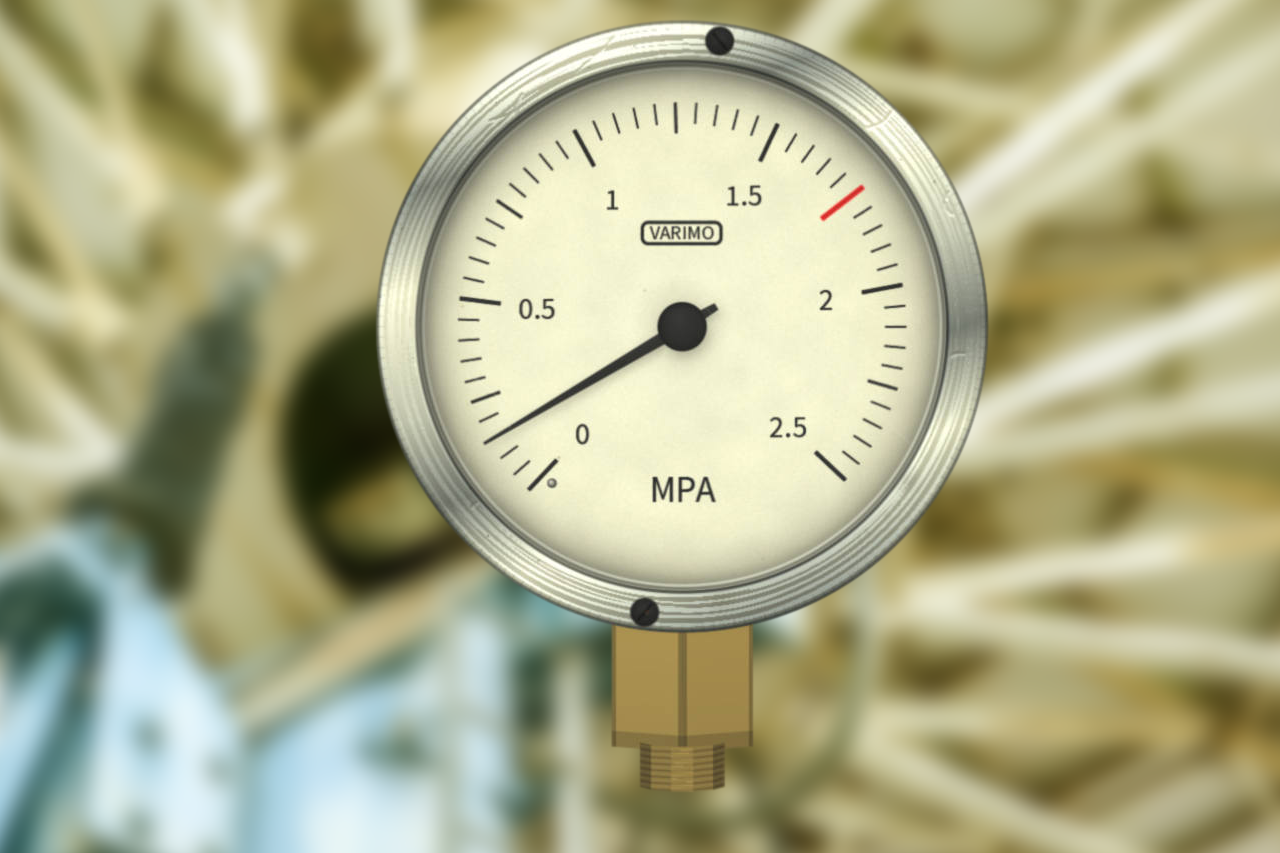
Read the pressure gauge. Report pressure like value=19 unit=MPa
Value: value=0.15 unit=MPa
